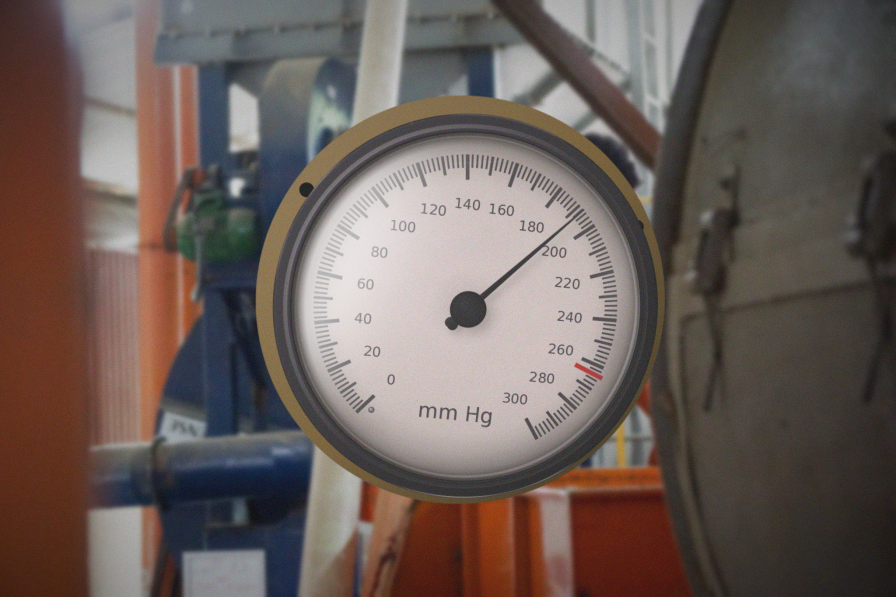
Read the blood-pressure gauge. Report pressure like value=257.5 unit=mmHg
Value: value=192 unit=mmHg
